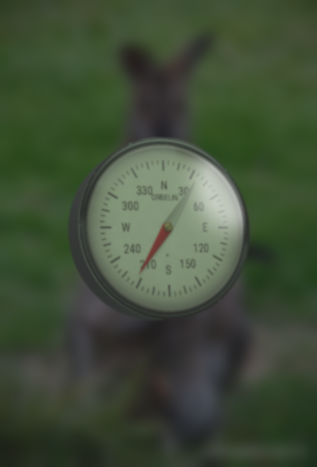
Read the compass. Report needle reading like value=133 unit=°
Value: value=215 unit=°
